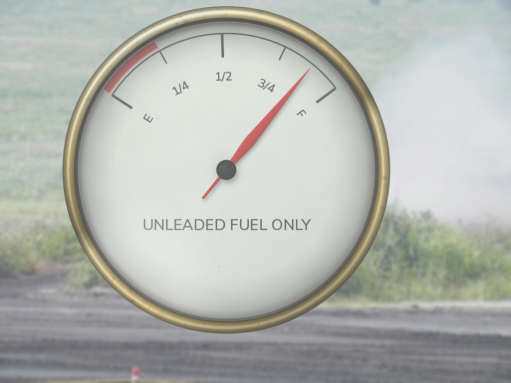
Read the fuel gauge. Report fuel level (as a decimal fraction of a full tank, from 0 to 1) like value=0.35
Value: value=0.875
